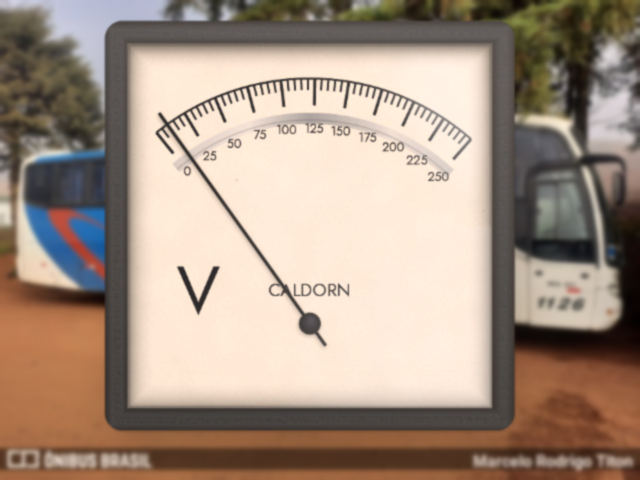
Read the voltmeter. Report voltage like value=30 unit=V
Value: value=10 unit=V
